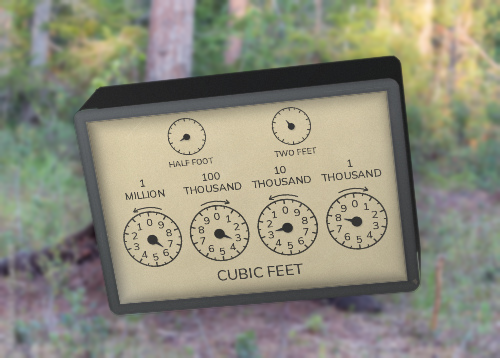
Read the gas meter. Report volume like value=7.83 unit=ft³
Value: value=632800 unit=ft³
